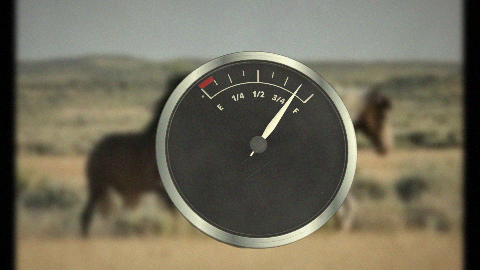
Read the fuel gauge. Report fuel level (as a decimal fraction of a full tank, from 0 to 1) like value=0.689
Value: value=0.875
